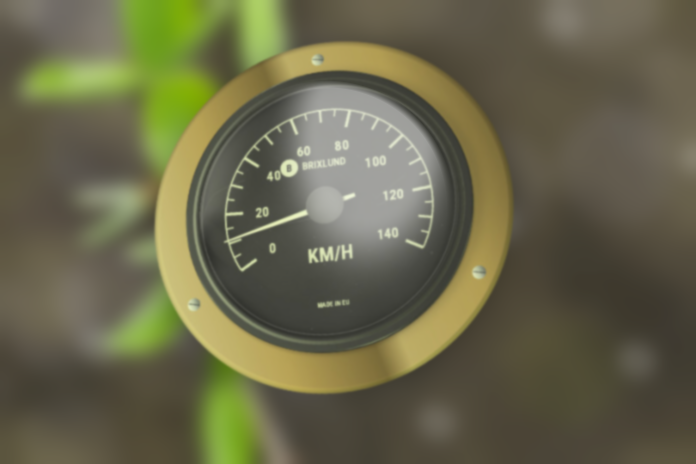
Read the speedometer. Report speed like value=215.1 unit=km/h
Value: value=10 unit=km/h
